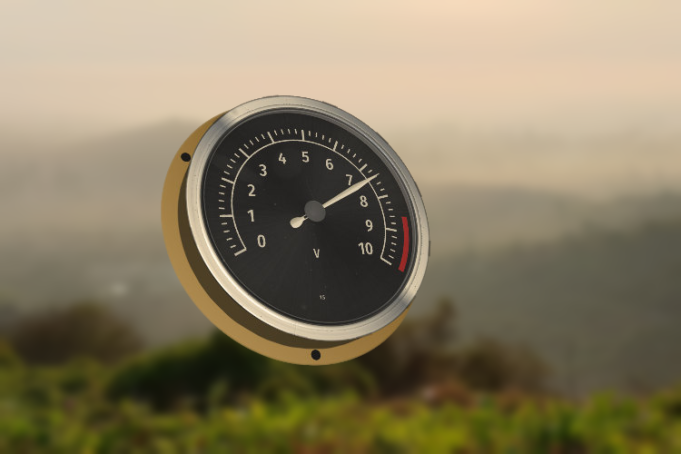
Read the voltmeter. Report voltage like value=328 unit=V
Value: value=7.4 unit=V
